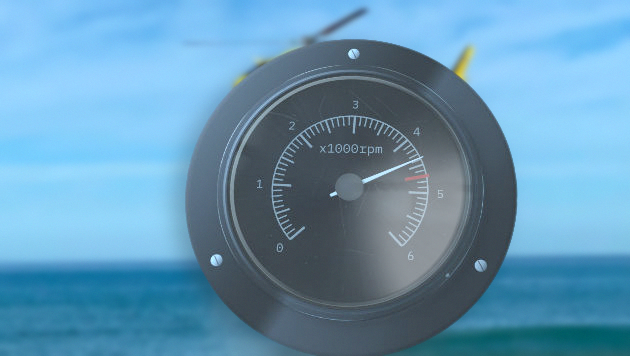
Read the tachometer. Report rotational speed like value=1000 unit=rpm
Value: value=4400 unit=rpm
